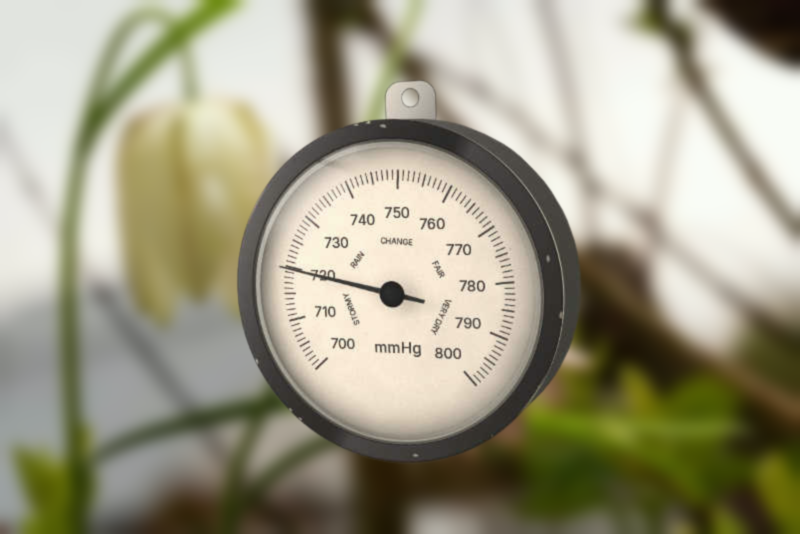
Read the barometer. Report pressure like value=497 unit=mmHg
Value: value=720 unit=mmHg
